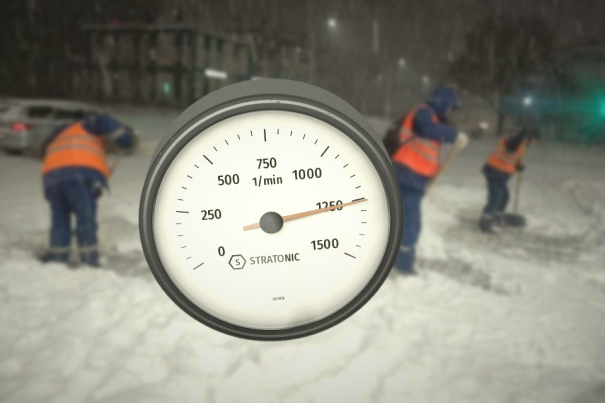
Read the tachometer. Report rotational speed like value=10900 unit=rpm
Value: value=1250 unit=rpm
